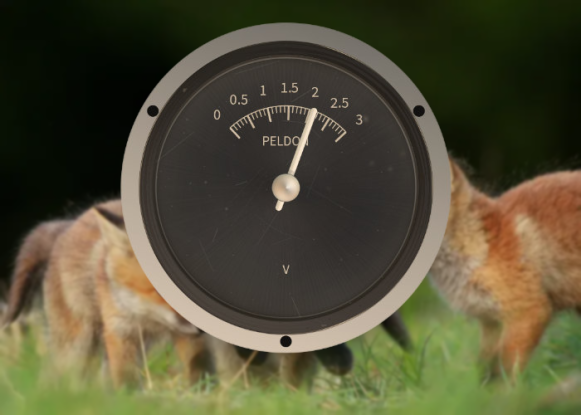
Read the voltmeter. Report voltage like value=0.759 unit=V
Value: value=2.1 unit=V
